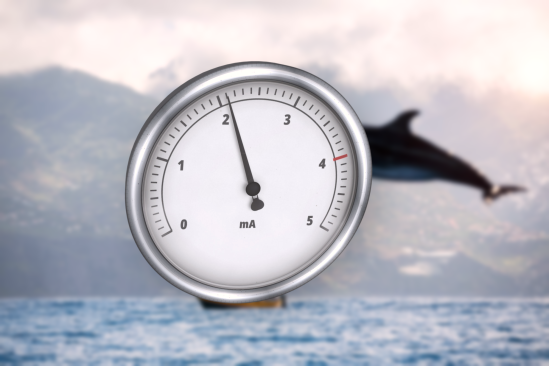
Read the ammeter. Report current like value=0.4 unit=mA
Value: value=2.1 unit=mA
